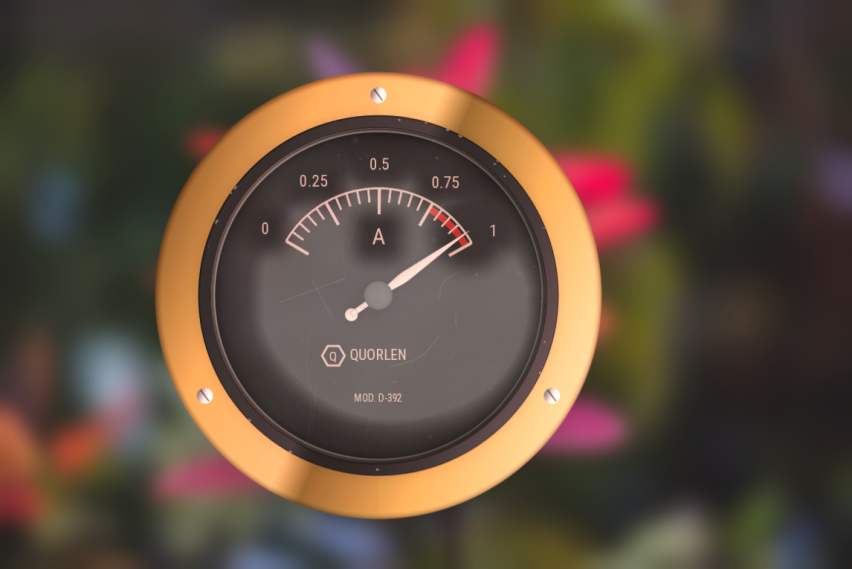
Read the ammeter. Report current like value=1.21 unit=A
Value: value=0.95 unit=A
